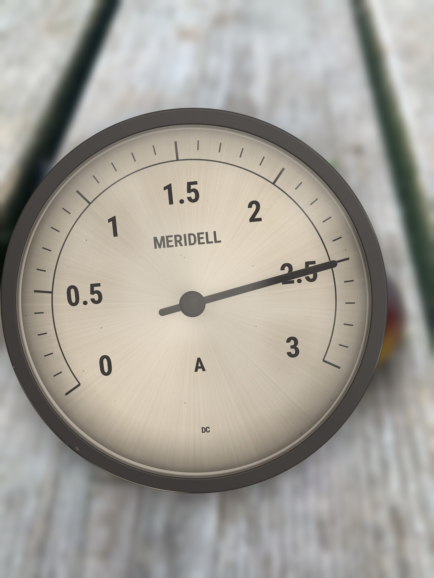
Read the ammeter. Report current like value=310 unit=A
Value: value=2.5 unit=A
